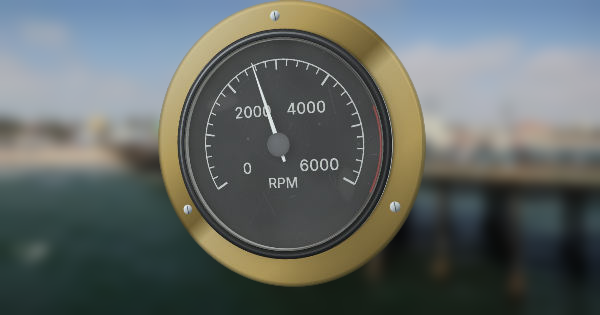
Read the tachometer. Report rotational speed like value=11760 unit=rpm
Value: value=2600 unit=rpm
